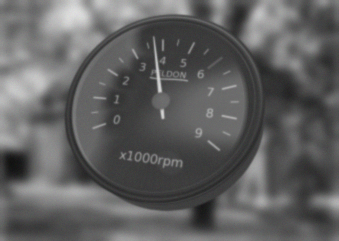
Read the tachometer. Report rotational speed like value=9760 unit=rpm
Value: value=3750 unit=rpm
